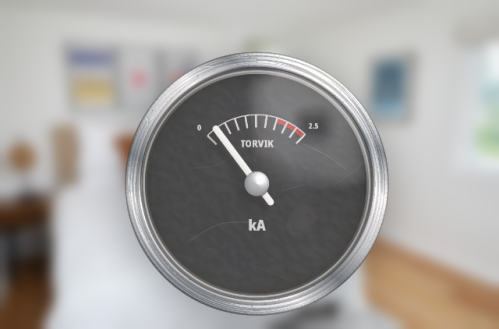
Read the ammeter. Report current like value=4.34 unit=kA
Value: value=0.25 unit=kA
